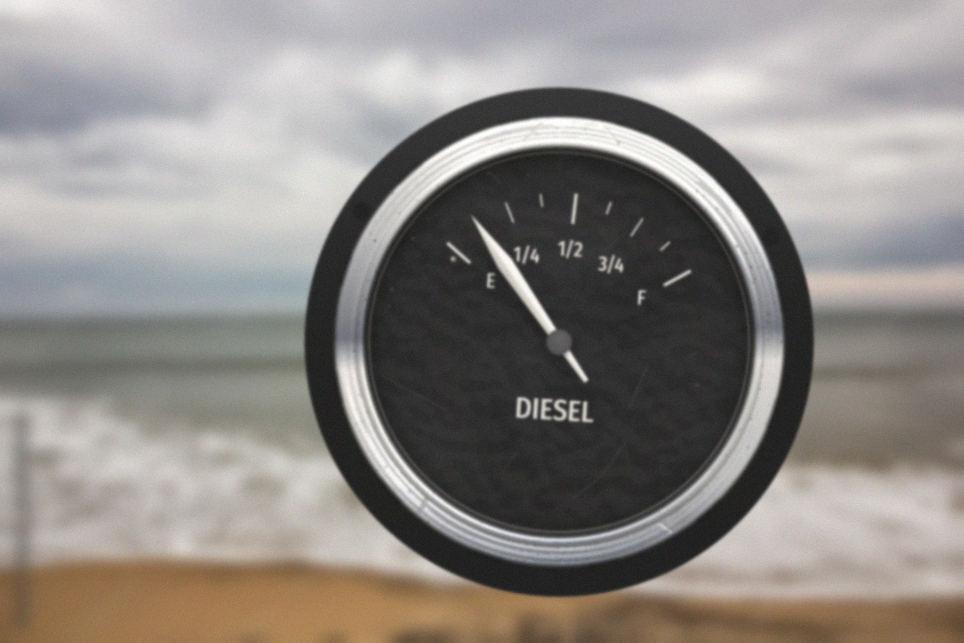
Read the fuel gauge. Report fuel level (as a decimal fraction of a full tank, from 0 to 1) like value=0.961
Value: value=0.125
